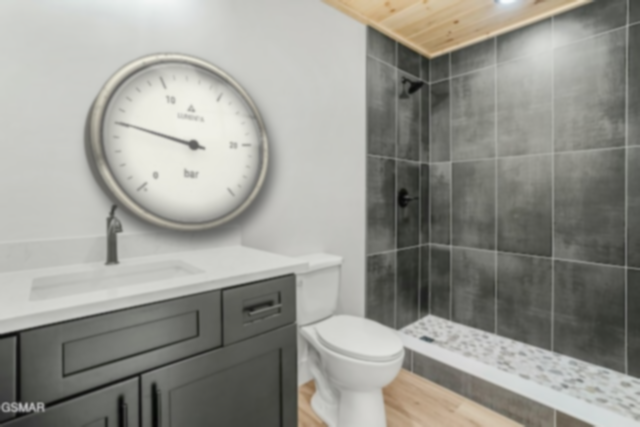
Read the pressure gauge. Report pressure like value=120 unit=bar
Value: value=5 unit=bar
